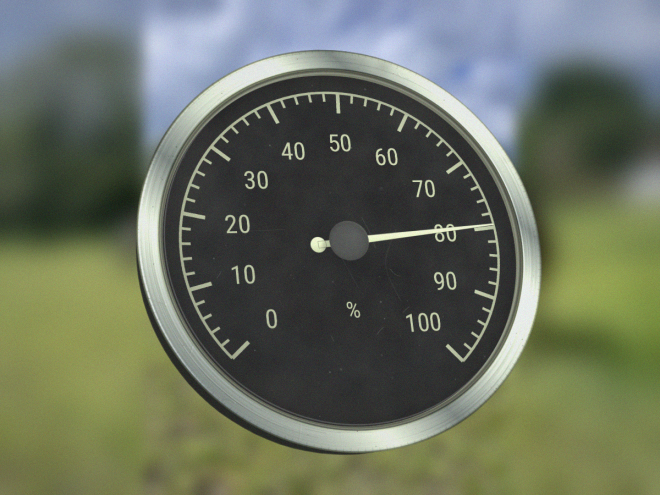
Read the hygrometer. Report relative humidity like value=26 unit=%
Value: value=80 unit=%
